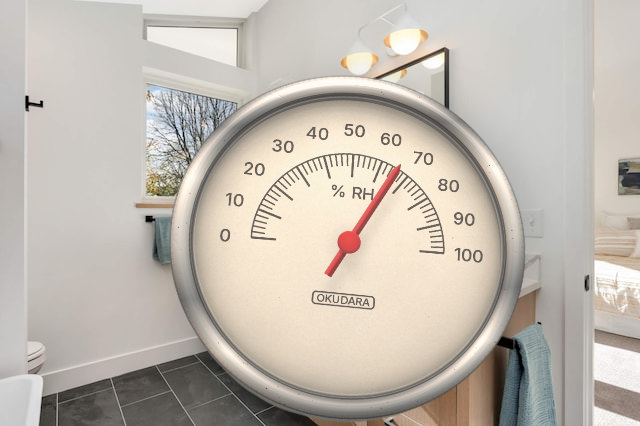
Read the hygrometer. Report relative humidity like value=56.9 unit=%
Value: value=66 unit=%
